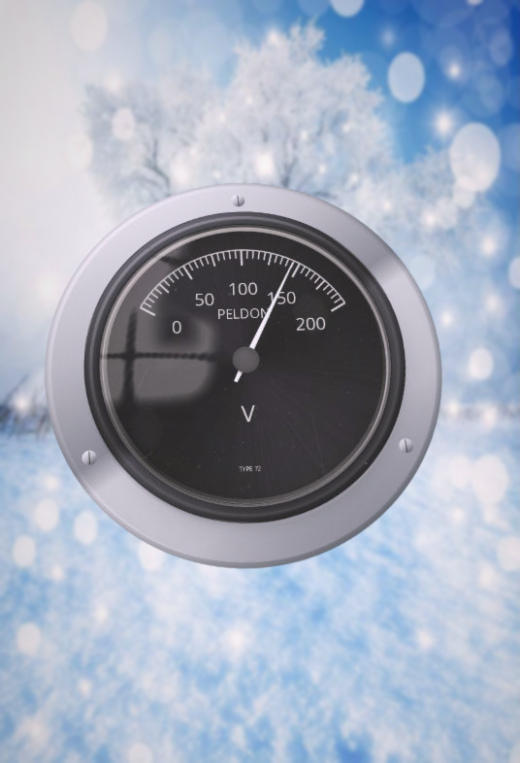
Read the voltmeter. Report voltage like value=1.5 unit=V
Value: value=145 unit=V
